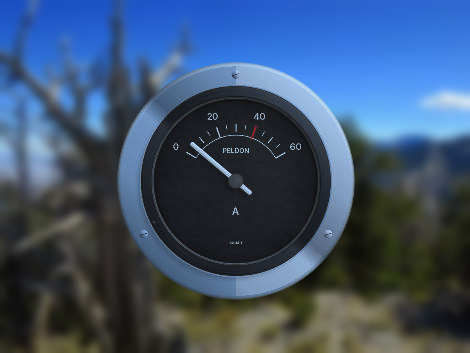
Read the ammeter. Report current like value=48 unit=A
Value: value=5 unit=A
